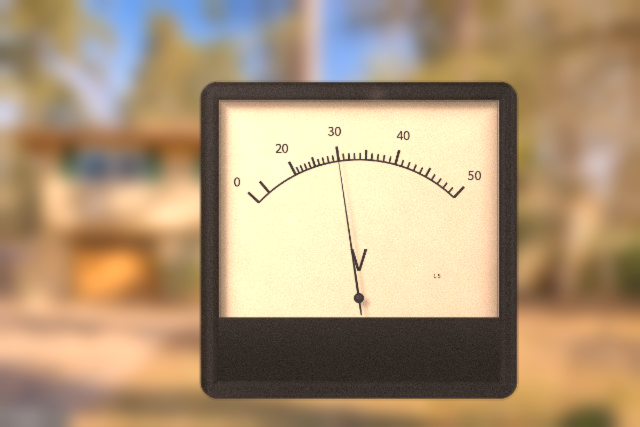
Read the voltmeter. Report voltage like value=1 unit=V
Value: value=30 unit=V
